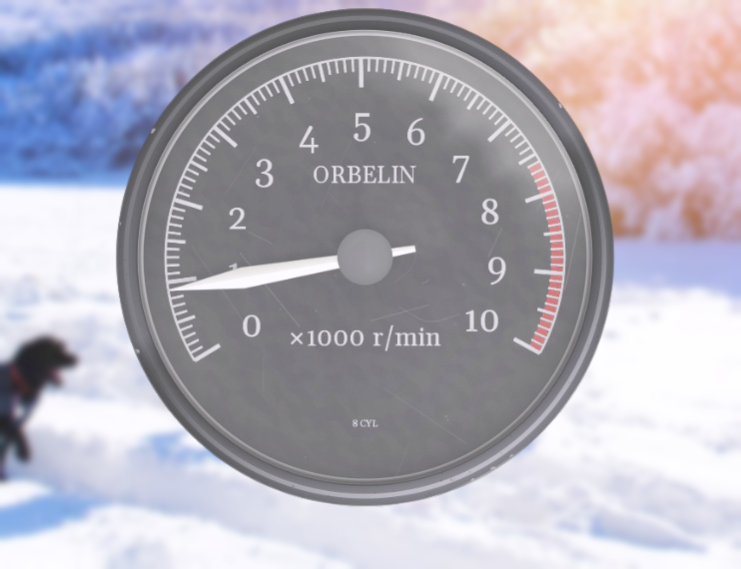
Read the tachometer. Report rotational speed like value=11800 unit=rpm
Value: value=900 unit=rpm
